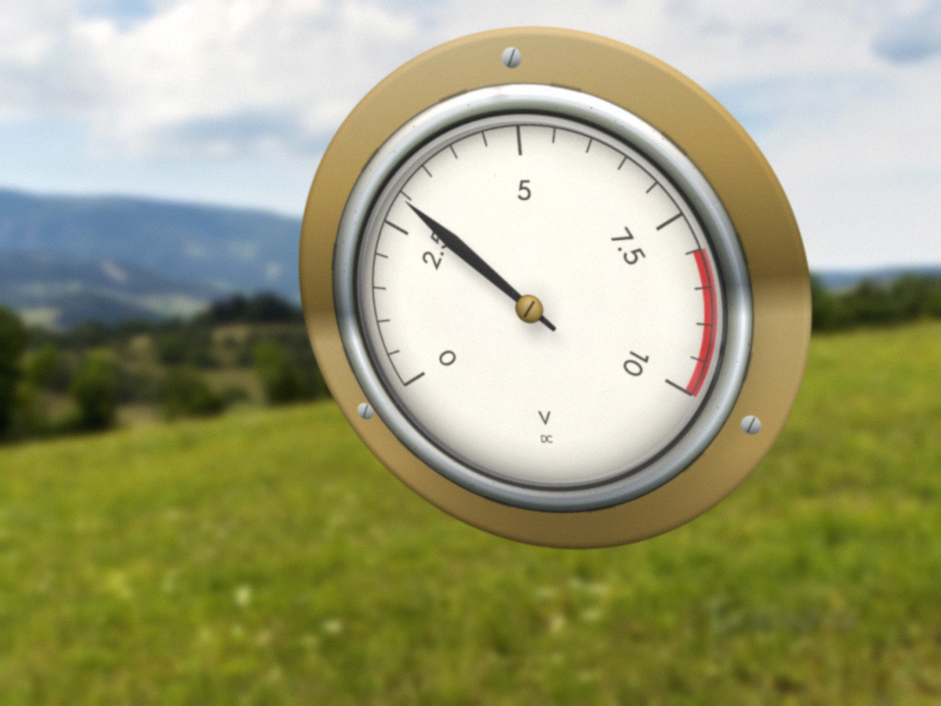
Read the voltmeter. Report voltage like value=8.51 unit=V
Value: value=3 unit=V
